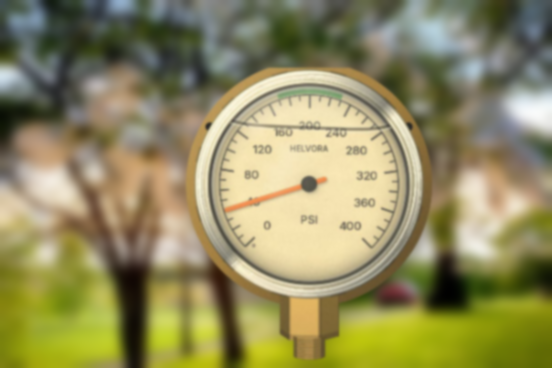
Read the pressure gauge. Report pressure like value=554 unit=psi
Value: value=40 unit=psi
